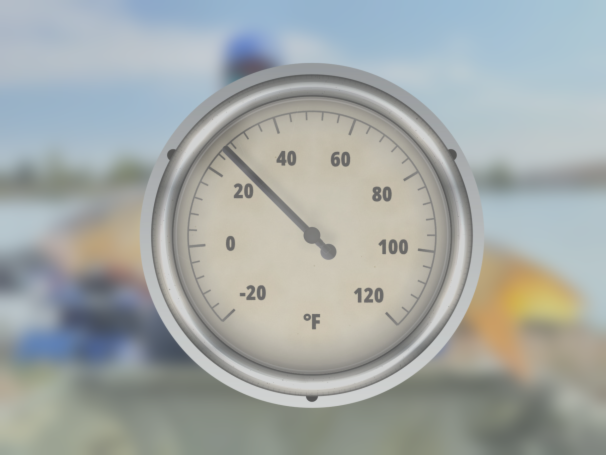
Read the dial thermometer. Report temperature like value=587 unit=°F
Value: value=26 unit=°F
